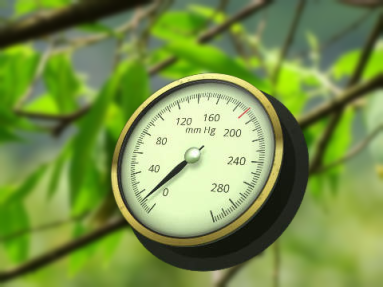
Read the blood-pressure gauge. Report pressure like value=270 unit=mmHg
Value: value=10 unit=mmHg
